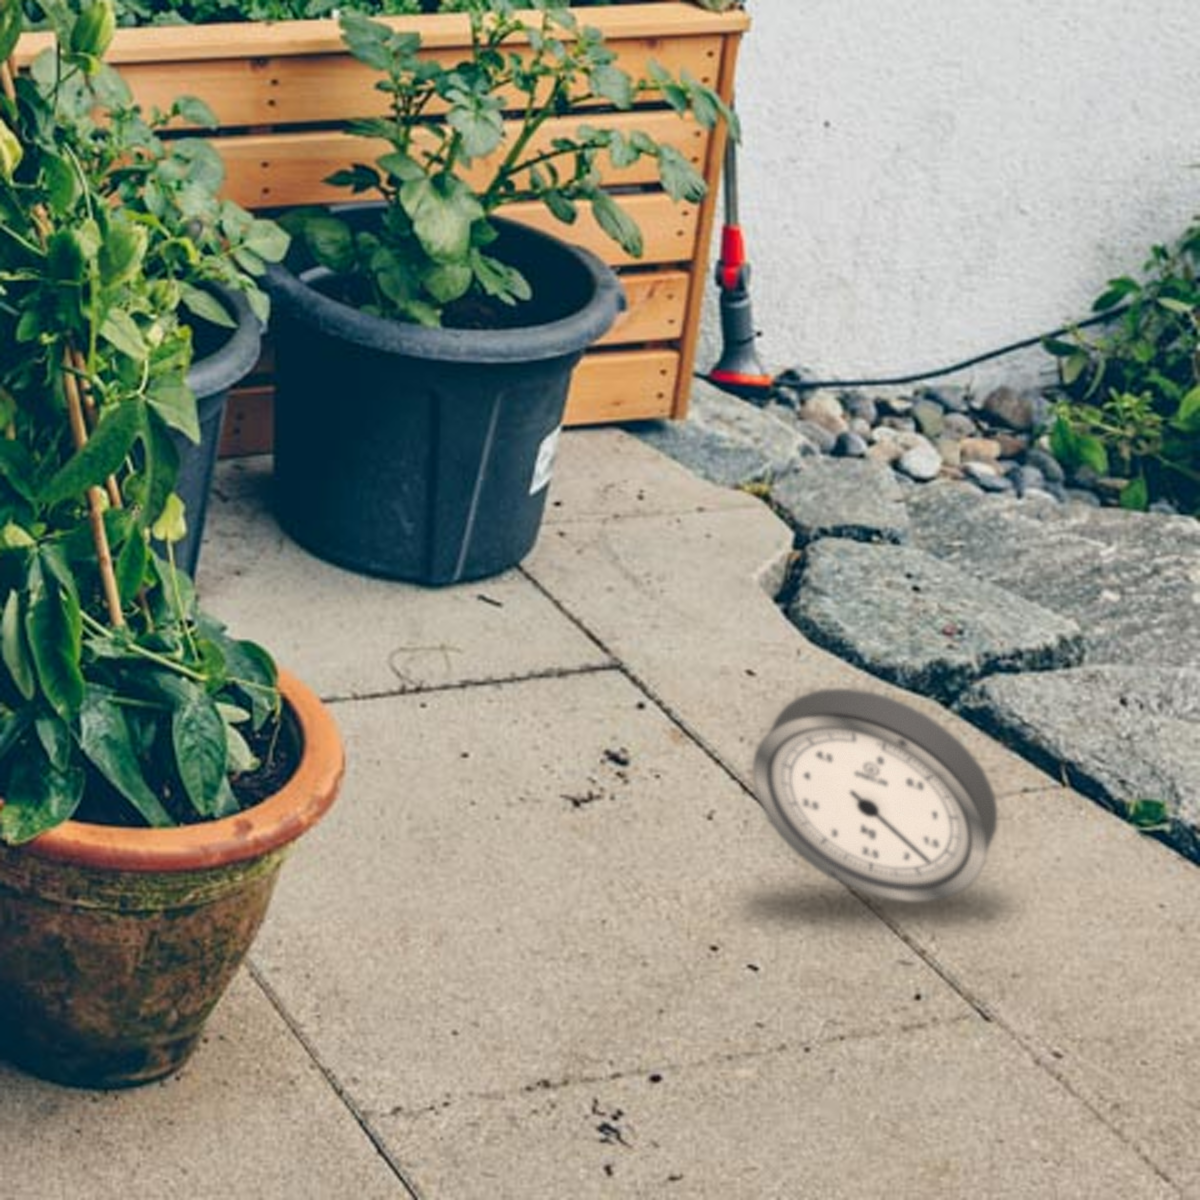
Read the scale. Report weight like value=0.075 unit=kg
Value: value=1.75 unit=kg
